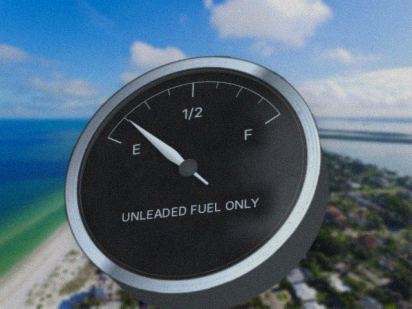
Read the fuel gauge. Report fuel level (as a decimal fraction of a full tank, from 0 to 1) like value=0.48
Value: value=0.125
